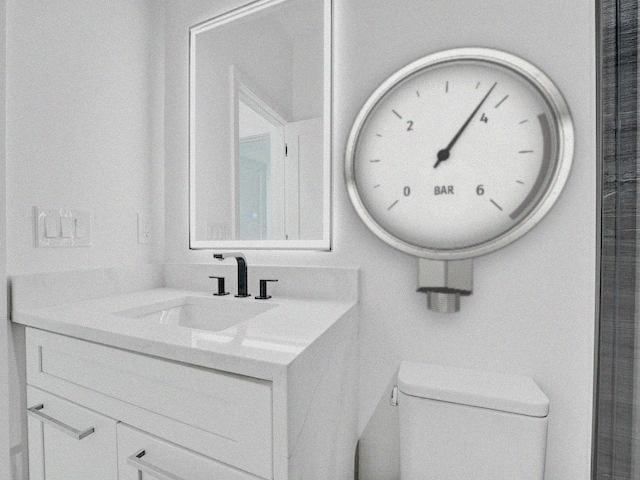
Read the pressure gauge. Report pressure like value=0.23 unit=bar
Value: value=3.75 unit=bar
